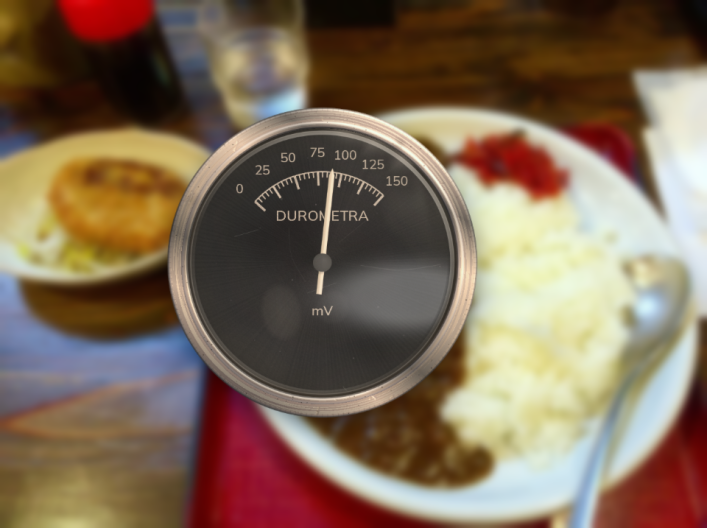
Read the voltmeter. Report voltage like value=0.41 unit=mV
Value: value=90 unit=mV
